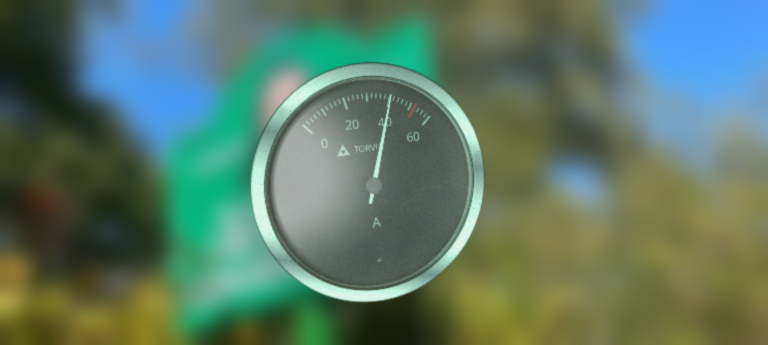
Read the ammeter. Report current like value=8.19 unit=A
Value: value=40 unit=A
